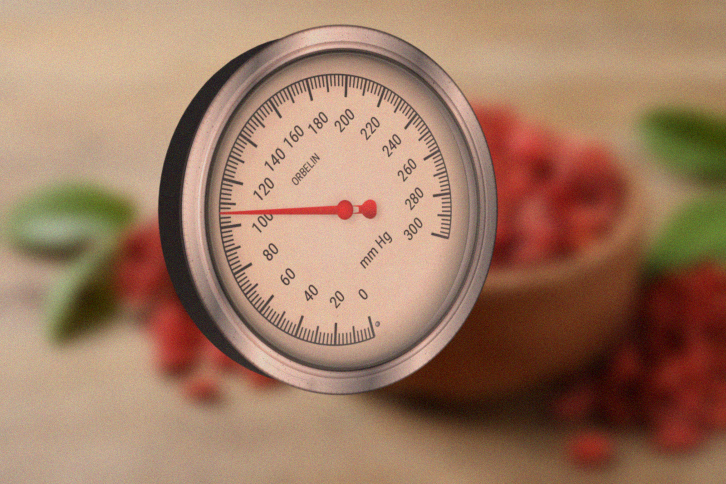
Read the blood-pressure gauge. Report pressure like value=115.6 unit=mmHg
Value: value=106 unit=mmHg
